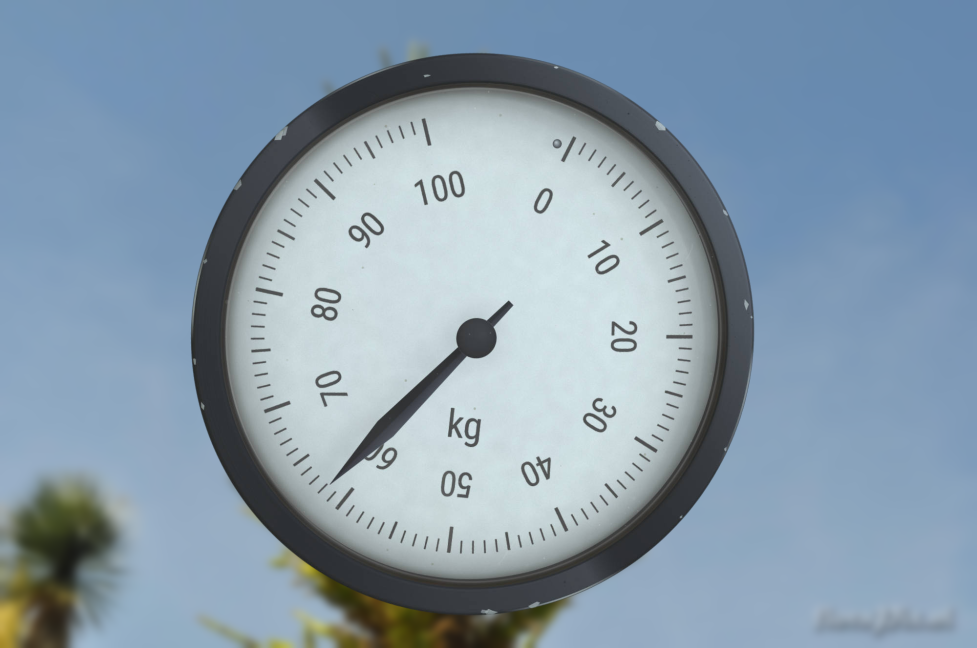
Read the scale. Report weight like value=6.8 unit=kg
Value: value=62 unit=kg
